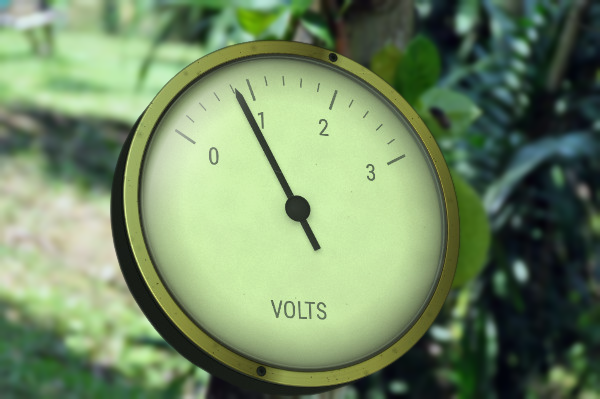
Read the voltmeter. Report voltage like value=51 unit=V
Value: value=0.8 unit=V
